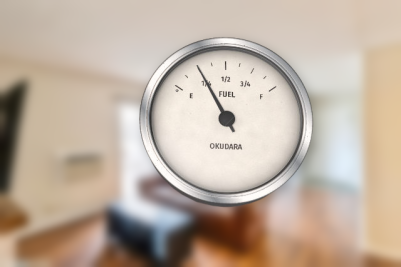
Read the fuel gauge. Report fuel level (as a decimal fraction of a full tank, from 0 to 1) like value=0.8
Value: value=0.25
